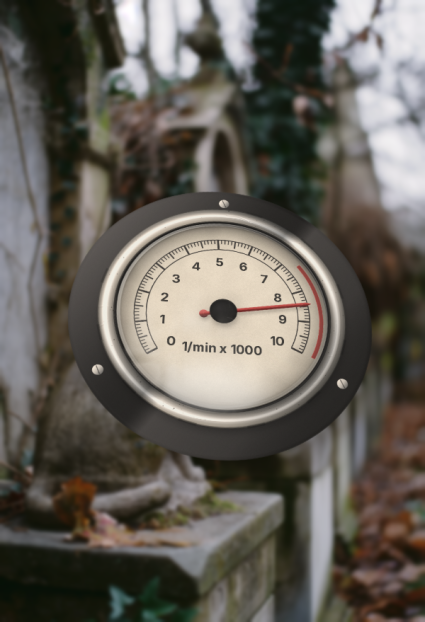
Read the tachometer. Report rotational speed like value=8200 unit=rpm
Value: value=8500 unit=rpm
